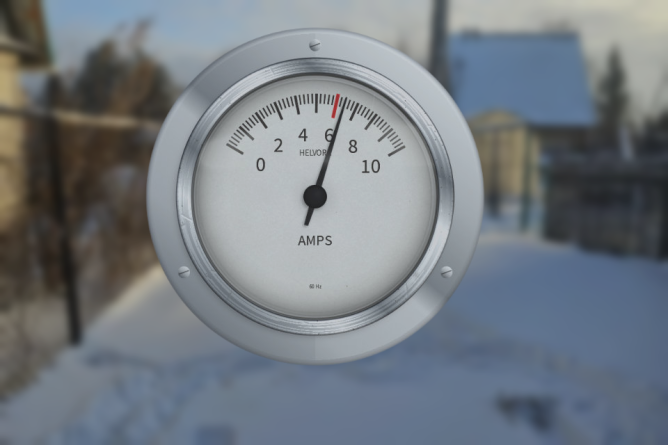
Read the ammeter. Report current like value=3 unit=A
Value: value=6.4 unit=A
